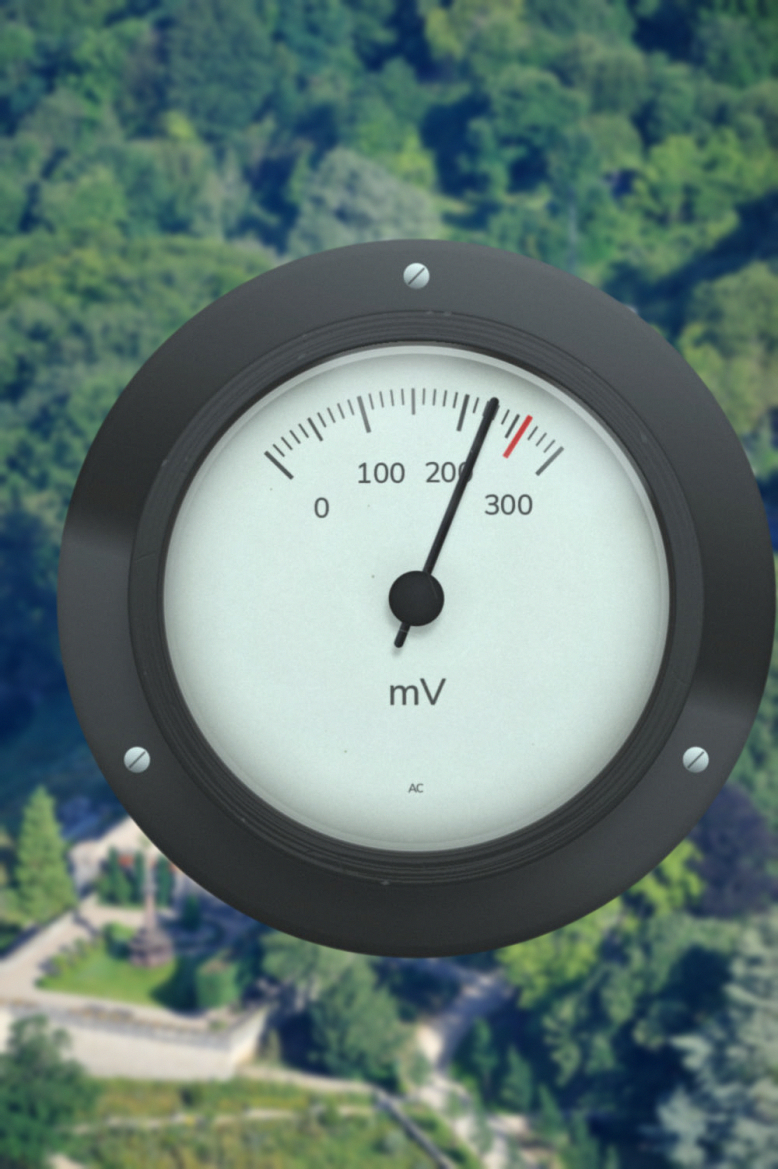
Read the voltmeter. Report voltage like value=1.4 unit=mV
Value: value=225 unit=mV
